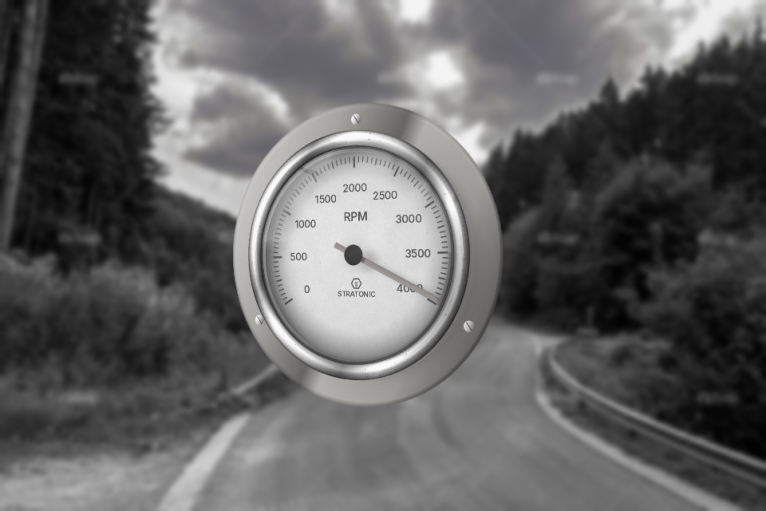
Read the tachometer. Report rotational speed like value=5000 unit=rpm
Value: value=3950 unit=rpm
